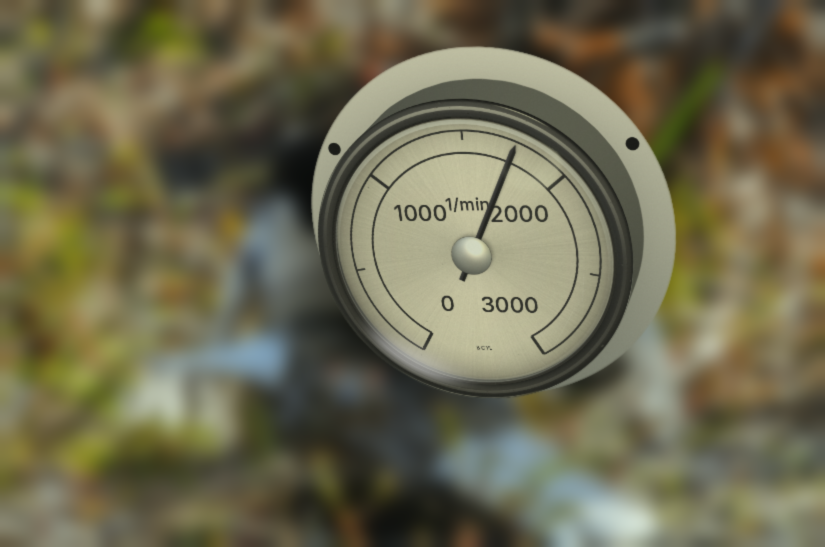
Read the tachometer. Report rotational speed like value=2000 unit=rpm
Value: value=1750 unit=rpm
